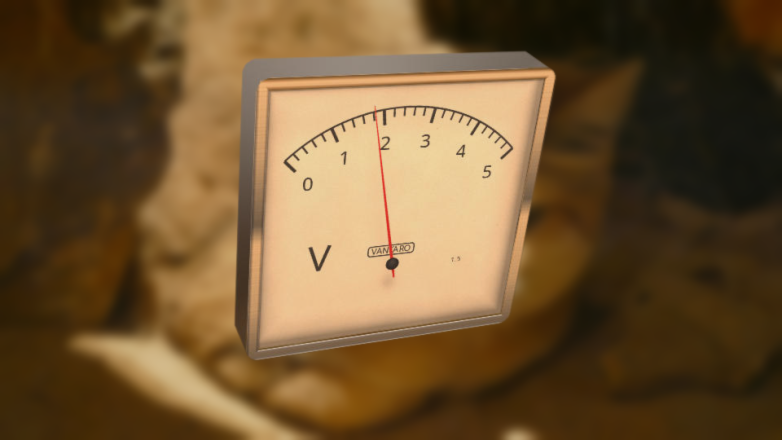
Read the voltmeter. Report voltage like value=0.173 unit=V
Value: value=1.8 unit=V
